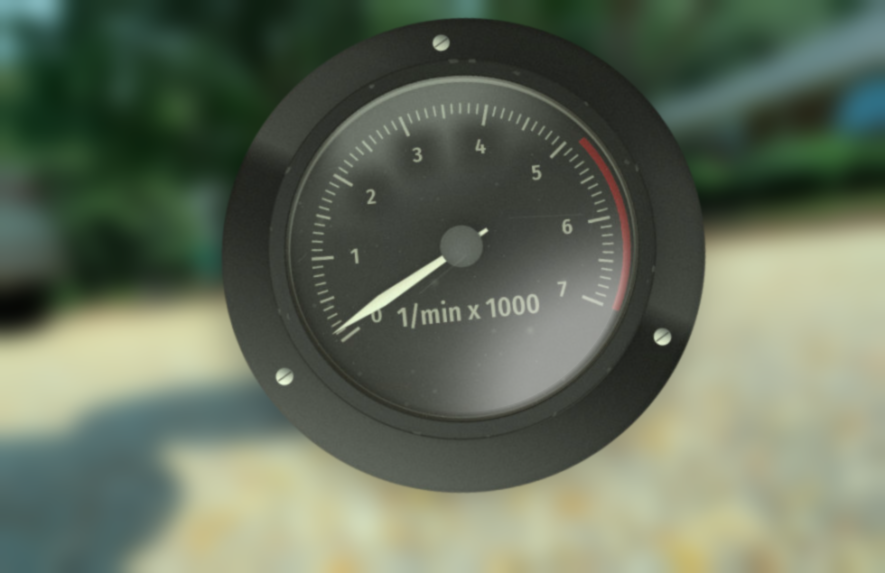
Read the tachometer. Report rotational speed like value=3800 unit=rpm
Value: value=100 unit=rpm
